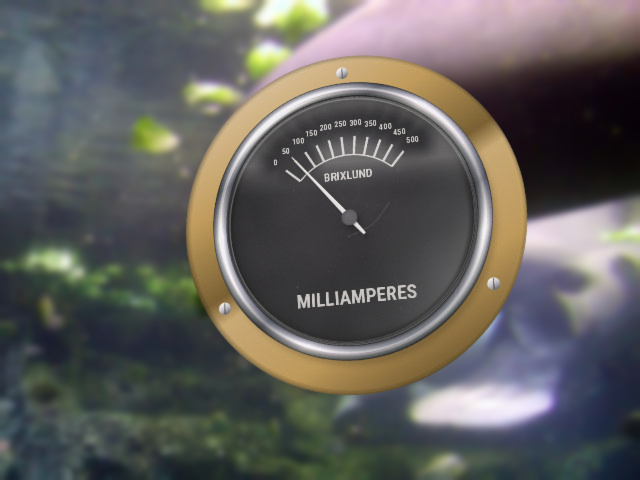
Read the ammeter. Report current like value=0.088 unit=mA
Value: value=50 unit=mA
